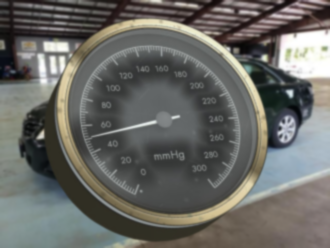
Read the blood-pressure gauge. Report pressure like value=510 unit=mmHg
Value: value=50 unit=mmHg
